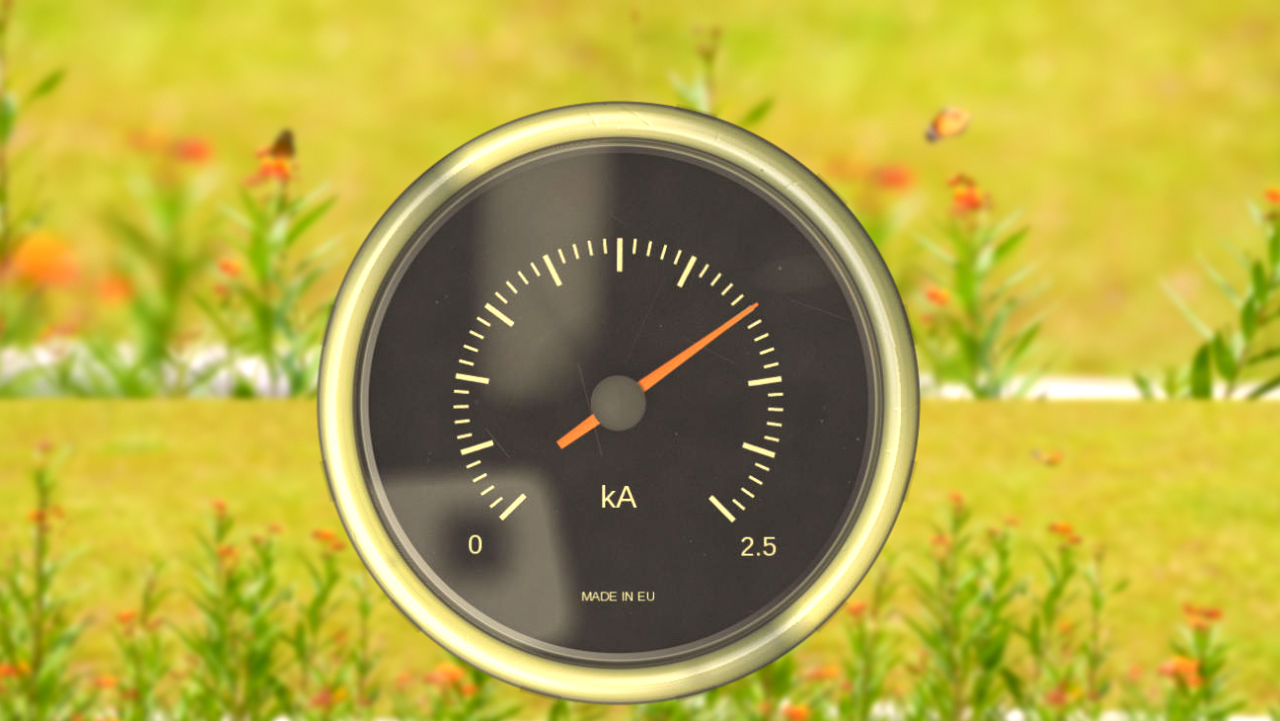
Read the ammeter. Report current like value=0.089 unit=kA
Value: value=1.75 unit=kA
